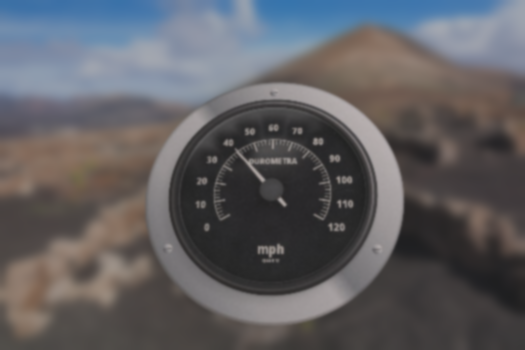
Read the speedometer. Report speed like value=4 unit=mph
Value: value=40 unit=mph
